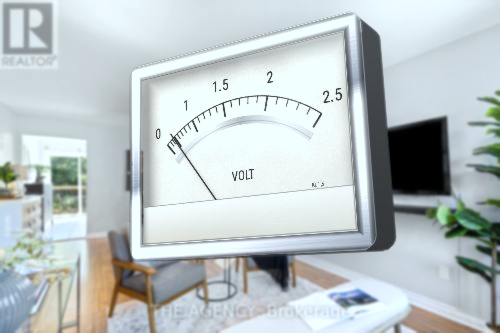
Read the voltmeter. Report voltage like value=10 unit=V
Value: value=0.5 unit=V
